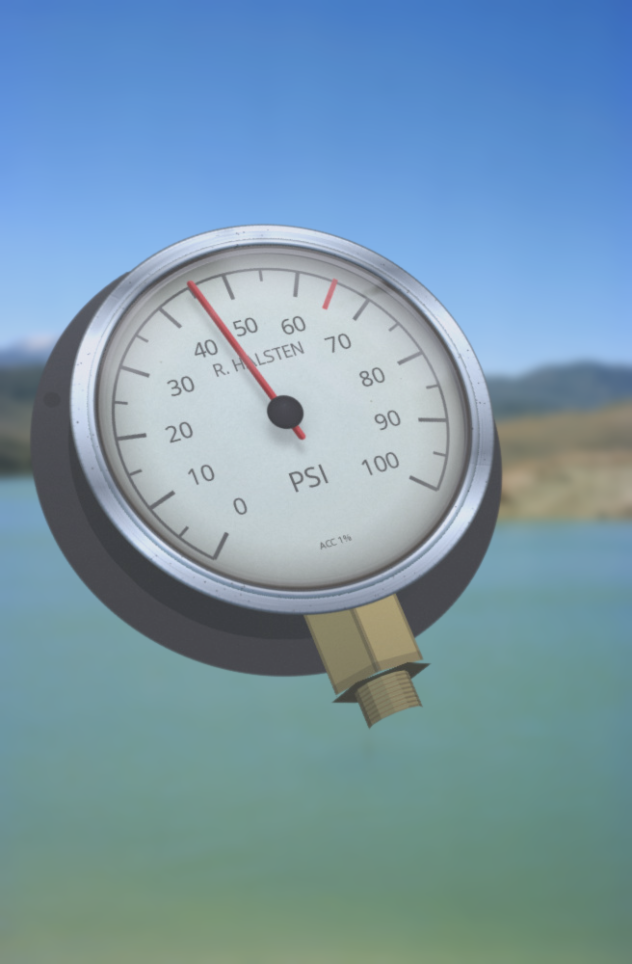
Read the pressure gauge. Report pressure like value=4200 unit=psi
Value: value=45 unit=psi
